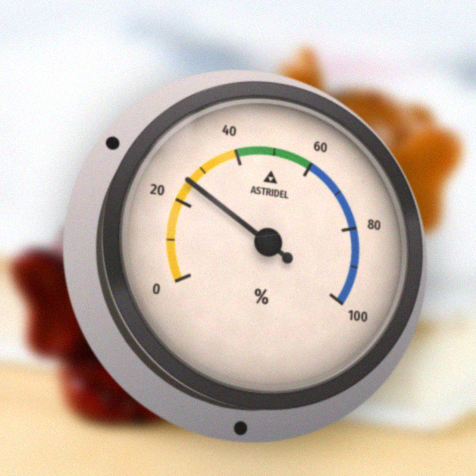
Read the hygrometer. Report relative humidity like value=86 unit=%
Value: value=25 unit=%
